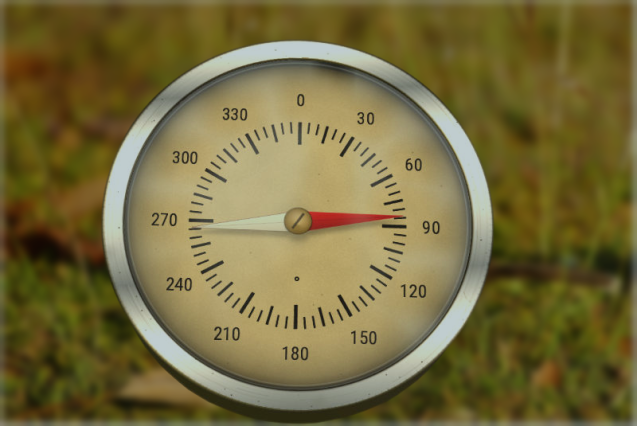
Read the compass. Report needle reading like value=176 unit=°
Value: value=85 unit=°
